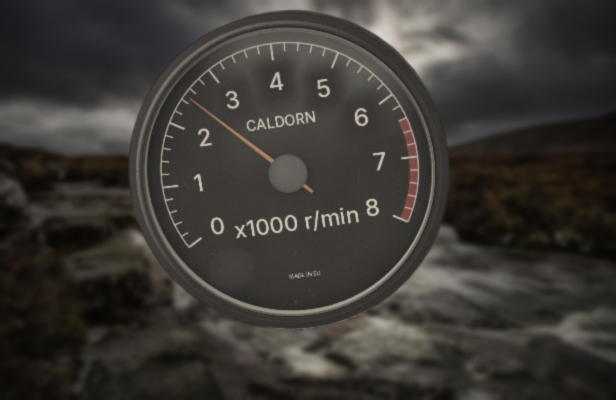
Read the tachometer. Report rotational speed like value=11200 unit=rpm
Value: value=2500 unit=rpm
